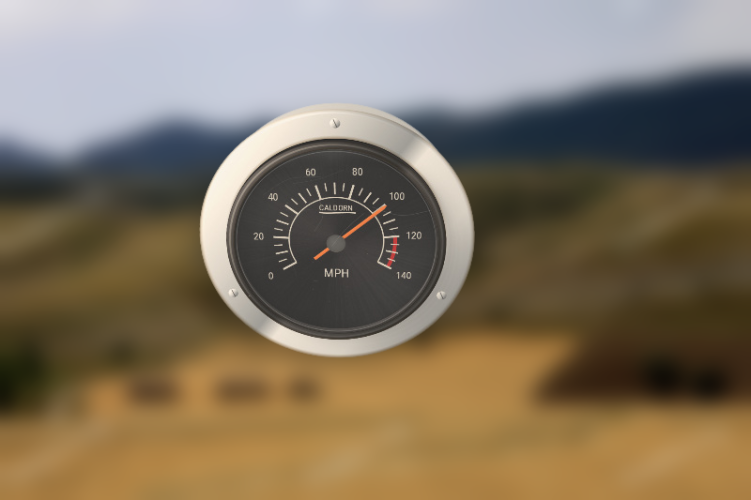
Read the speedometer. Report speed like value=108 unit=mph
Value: value=100 unit=mph
